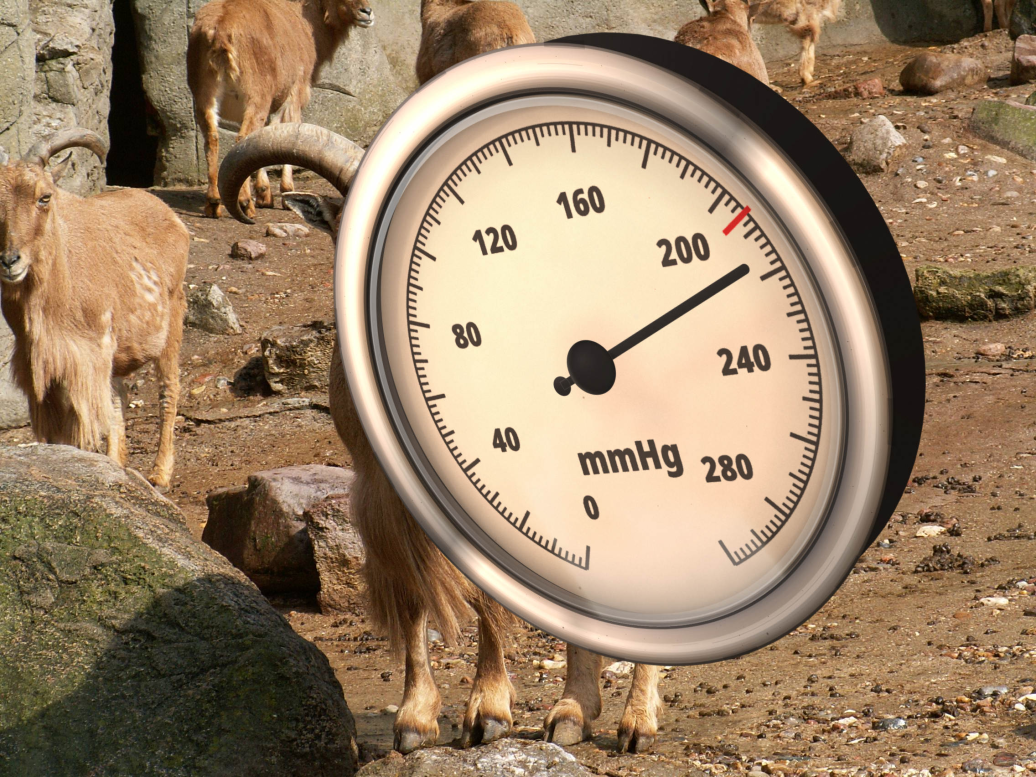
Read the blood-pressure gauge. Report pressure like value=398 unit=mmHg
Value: value=216 unit=mmHg
